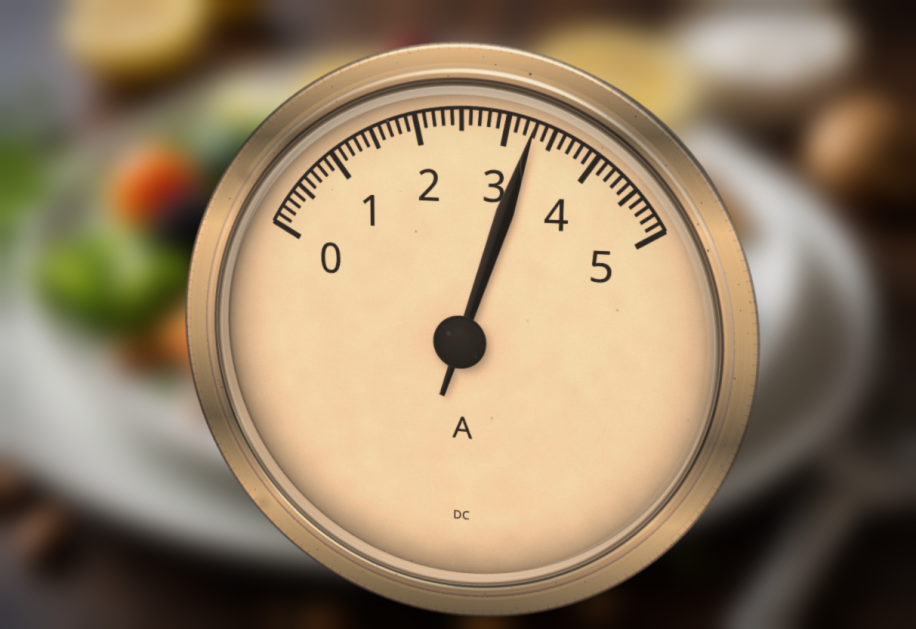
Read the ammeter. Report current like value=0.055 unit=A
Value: value=3.3 unit=A
